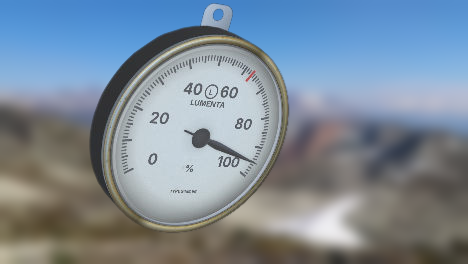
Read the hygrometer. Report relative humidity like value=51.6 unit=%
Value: value=95 unit=%
